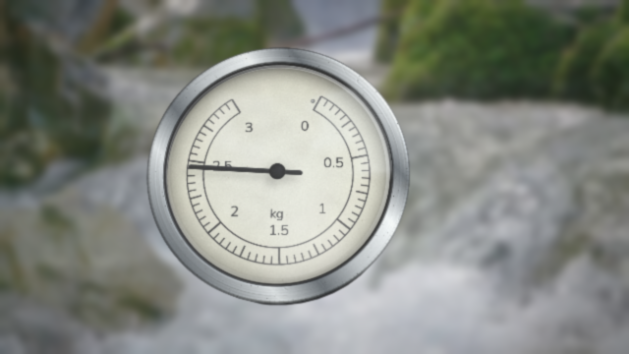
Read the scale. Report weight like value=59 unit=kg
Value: value=2.45 unit=kg
